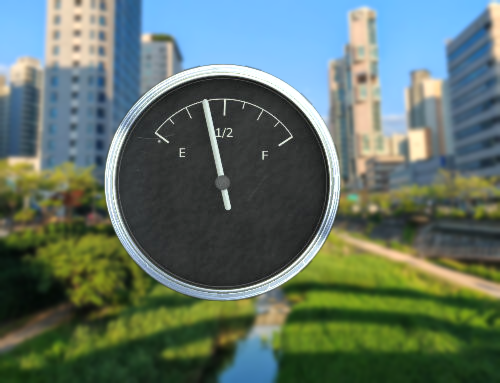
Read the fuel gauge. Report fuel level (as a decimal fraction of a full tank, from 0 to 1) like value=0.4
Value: value=0.375
